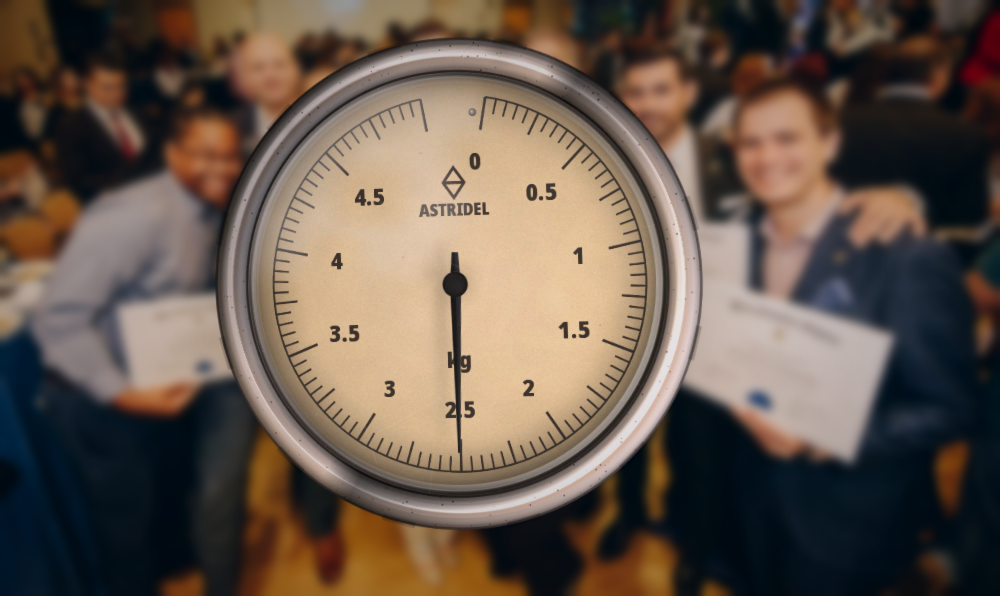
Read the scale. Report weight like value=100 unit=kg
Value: value=2.5 unit=kg
